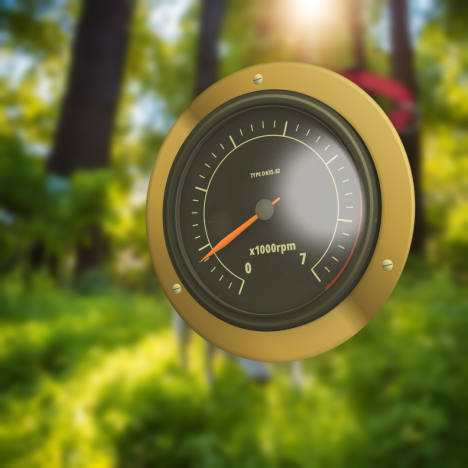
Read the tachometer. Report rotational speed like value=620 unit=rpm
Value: value=800 unit=rpm
